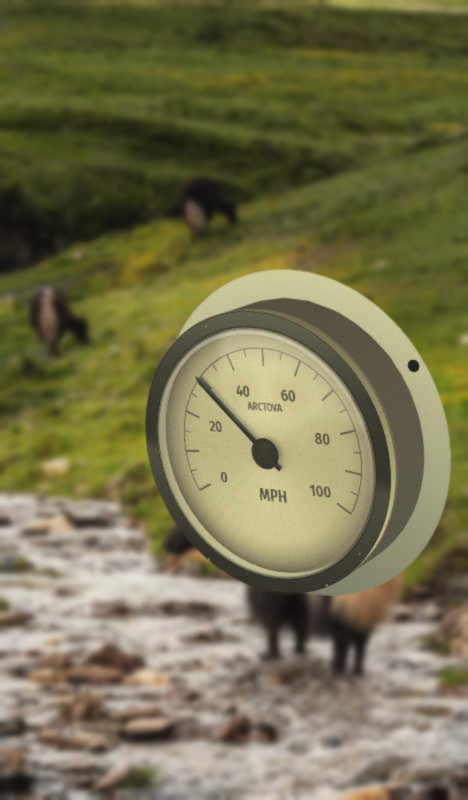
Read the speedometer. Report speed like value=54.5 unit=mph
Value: value=30 unit=mph
